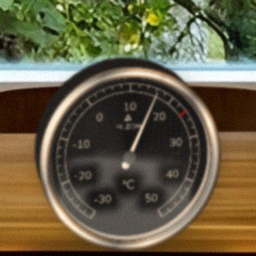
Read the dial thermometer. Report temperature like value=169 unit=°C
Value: value=16 unit=°C
